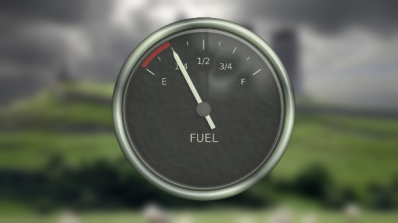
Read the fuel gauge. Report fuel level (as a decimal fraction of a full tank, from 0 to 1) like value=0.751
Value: value=0.25
